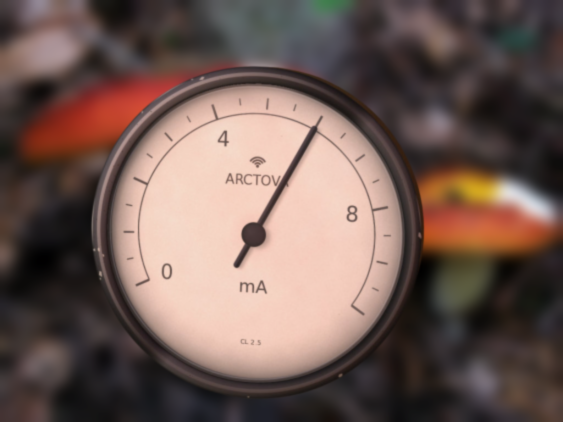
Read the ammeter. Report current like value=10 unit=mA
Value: value=6 unit=mA
